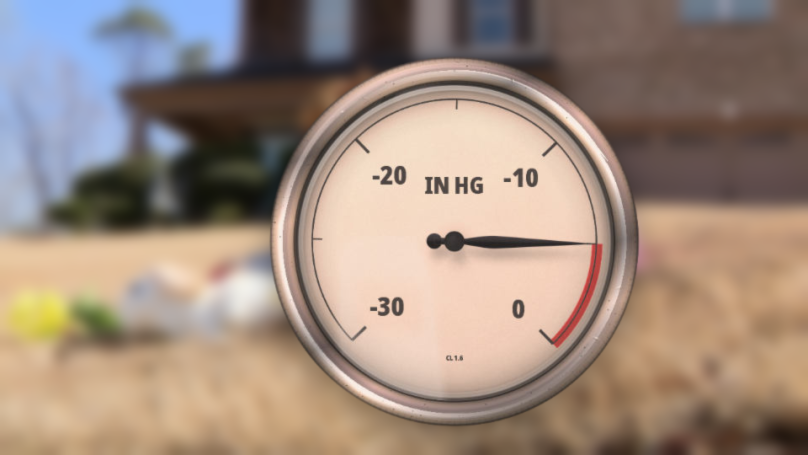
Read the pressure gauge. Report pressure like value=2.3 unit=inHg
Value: value=-5 unit=inHg
